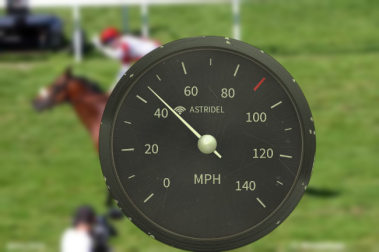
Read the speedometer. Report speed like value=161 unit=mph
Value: value=45 unit=mph
